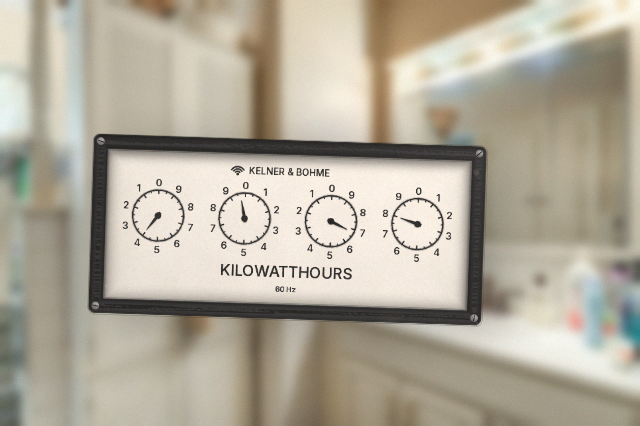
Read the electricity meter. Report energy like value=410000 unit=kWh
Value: value=3968 unit=kWh
